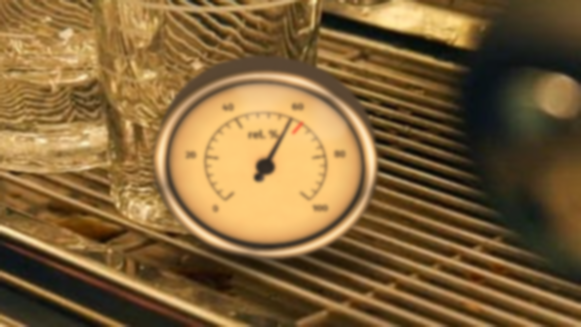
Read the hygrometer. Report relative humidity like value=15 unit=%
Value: value=60 unit=%
